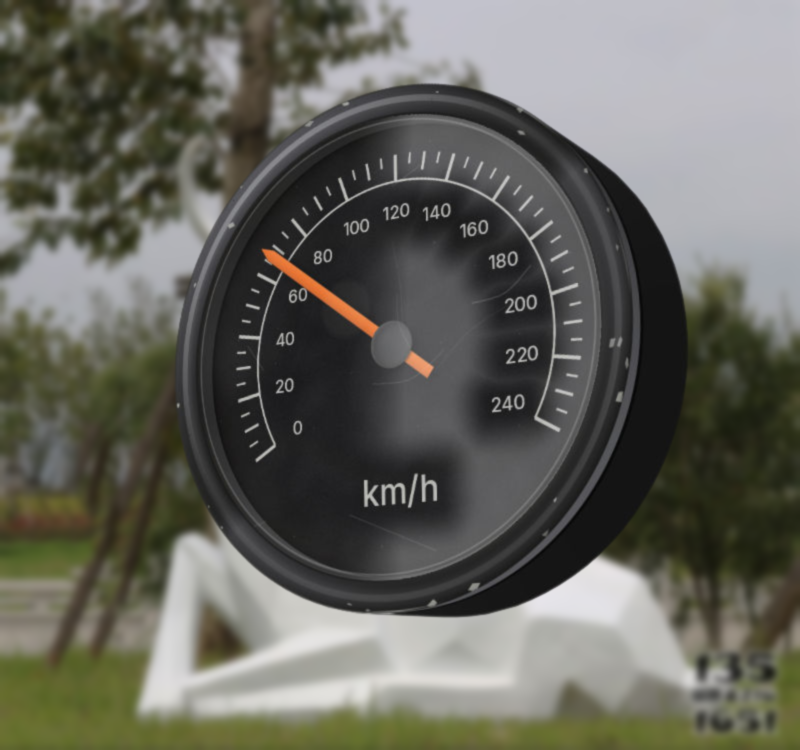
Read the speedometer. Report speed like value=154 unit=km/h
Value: value=67.5 unit=km/h
